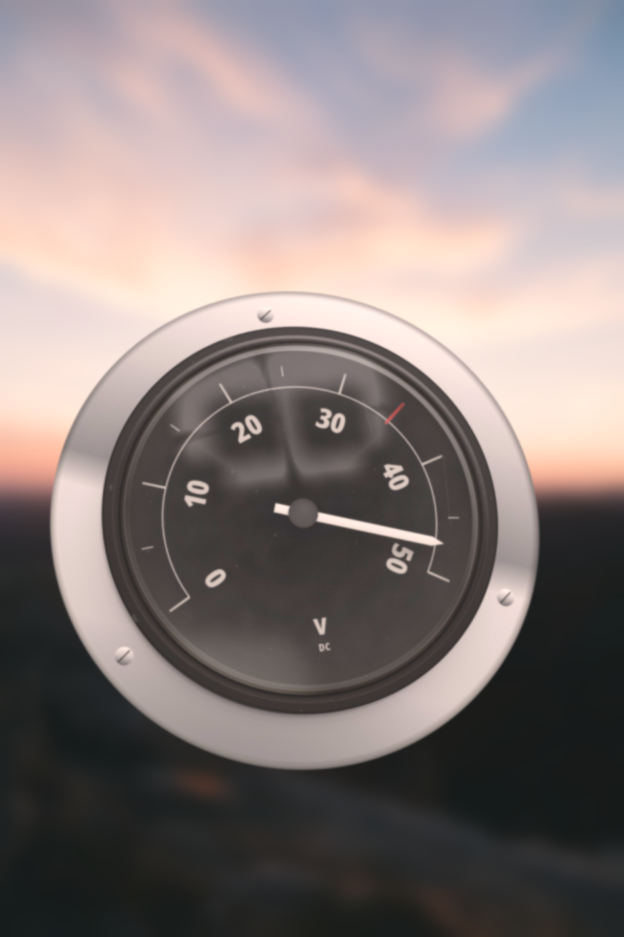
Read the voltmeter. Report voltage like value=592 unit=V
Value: value=47.5 unit=V
